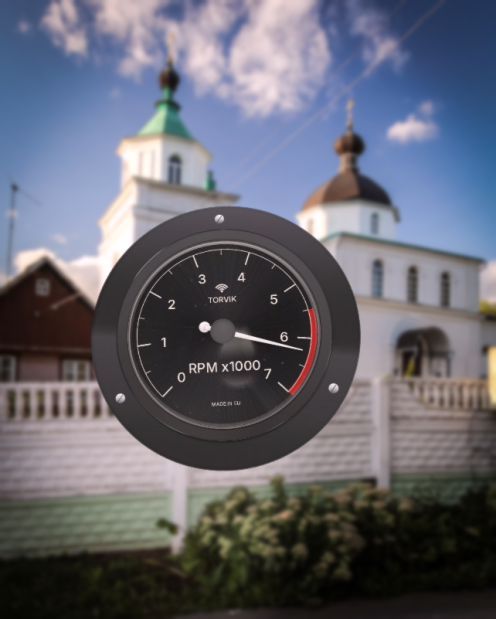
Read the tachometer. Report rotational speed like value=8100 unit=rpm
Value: value=6250 unit=rpm
